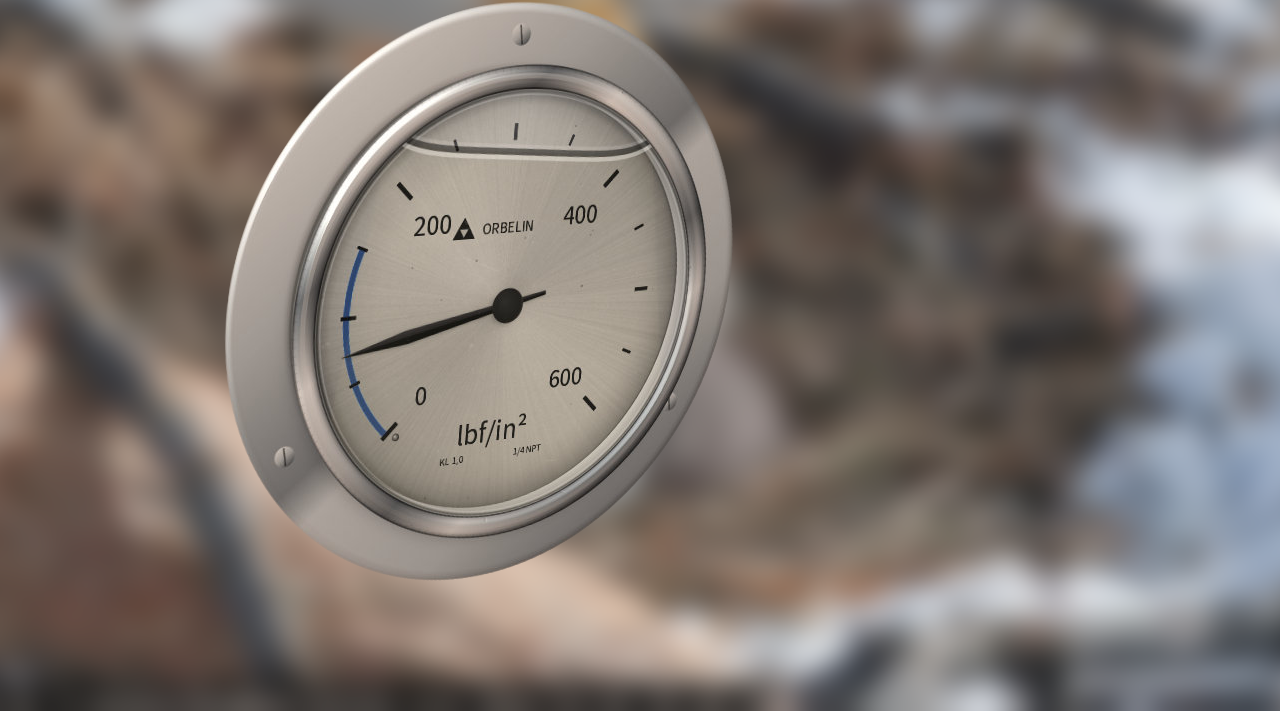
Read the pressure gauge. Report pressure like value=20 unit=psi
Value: value=75 unit=psi
